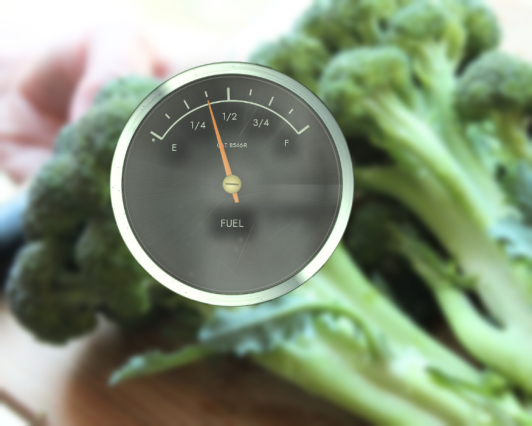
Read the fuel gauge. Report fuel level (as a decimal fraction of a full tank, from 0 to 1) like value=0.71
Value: value=0.375
